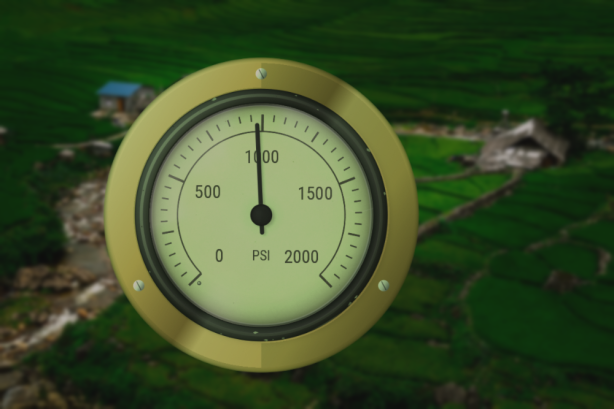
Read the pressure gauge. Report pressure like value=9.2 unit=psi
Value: value=975 unit=psi
